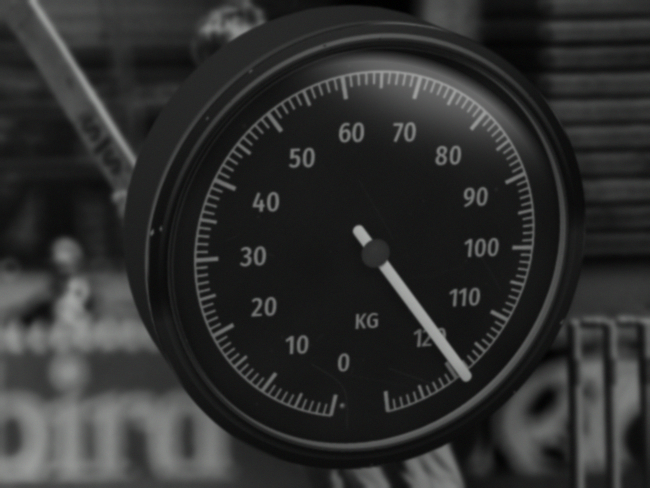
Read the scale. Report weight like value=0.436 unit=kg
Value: value=119 unit=kg
